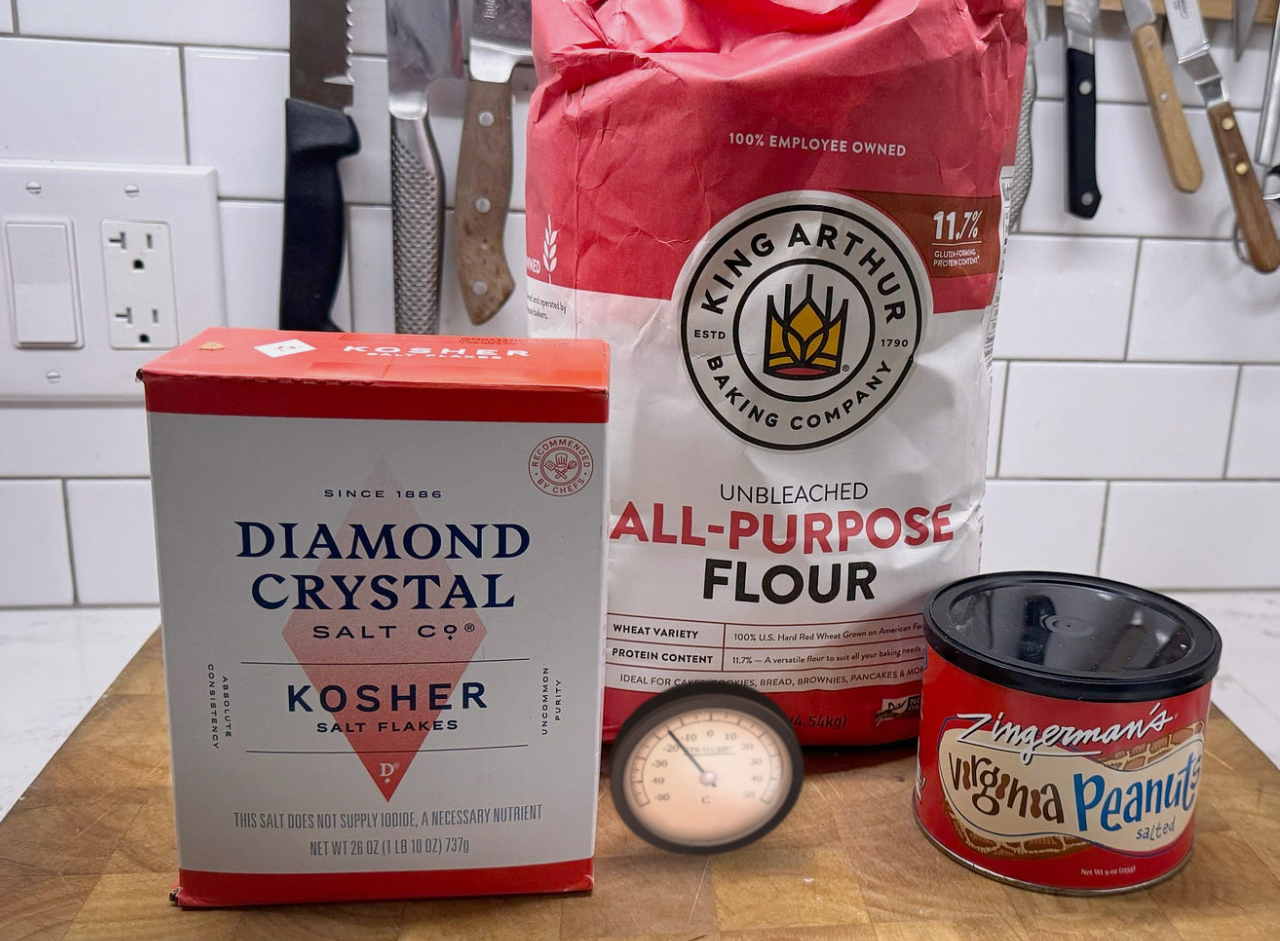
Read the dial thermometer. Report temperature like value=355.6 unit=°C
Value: value=-15 unit=°C
